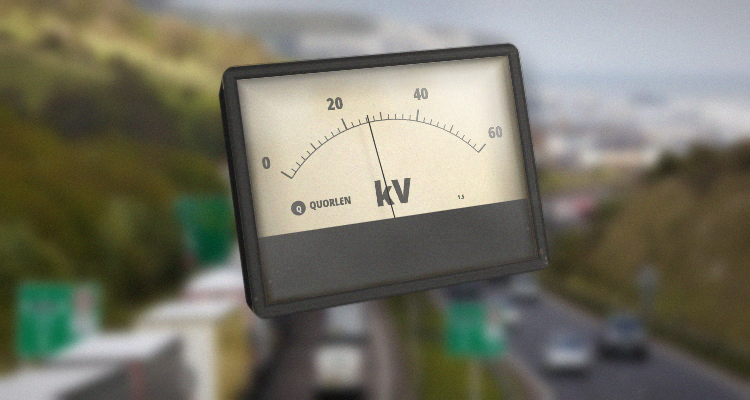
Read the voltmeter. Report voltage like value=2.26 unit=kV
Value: value=26 unit=kV
